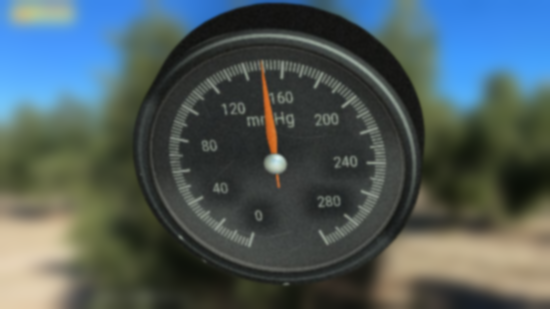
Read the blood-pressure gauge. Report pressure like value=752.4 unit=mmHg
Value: value=150 unit=mmHg
